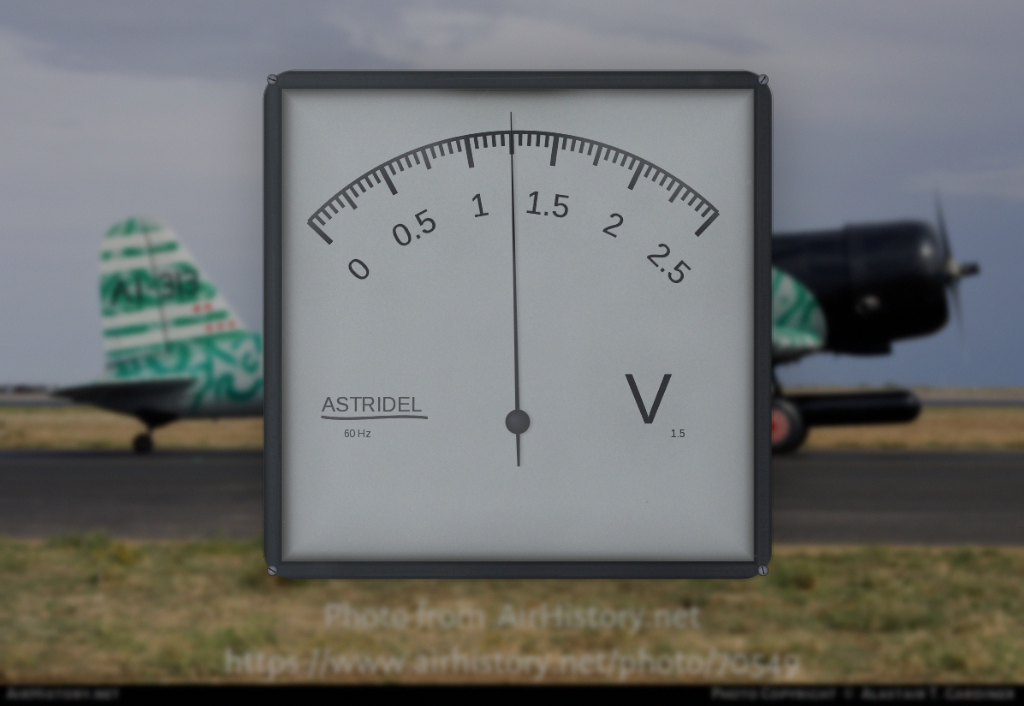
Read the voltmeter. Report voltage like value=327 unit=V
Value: value=1.25 unit=V
